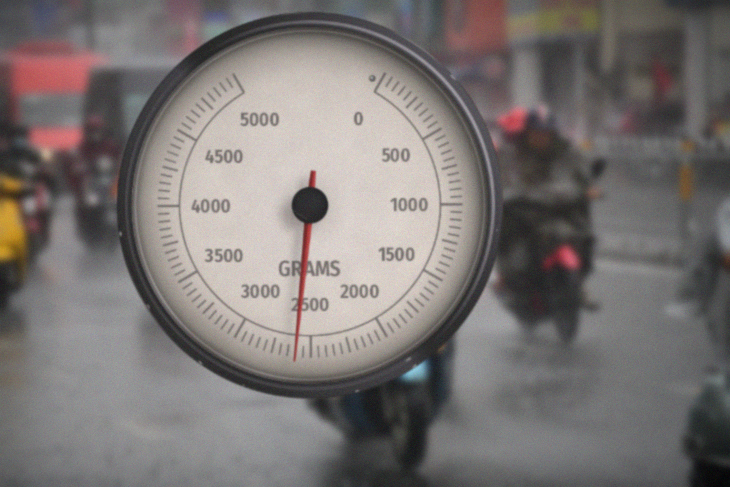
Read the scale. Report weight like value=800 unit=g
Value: value=2600 unit=g
